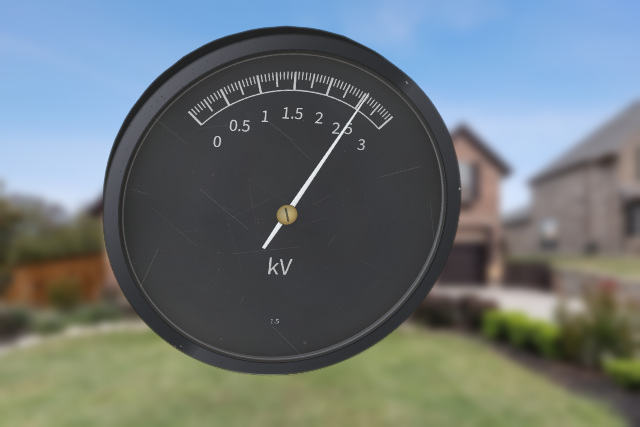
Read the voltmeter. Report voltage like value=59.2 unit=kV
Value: value=2.5 unit=kV
